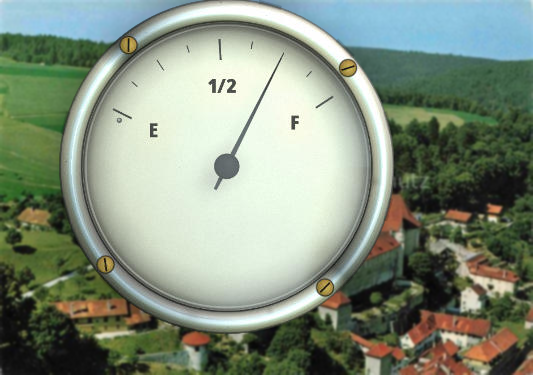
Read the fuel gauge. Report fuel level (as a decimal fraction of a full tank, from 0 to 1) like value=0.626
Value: value=0.75
